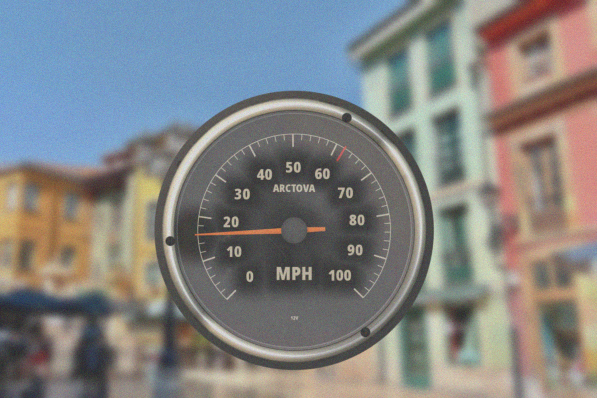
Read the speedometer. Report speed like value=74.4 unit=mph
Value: value=16 unit=mph
